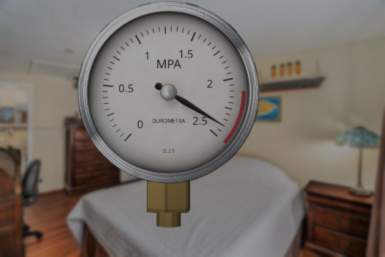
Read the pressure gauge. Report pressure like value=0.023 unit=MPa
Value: value=2.4 unit=MPa
